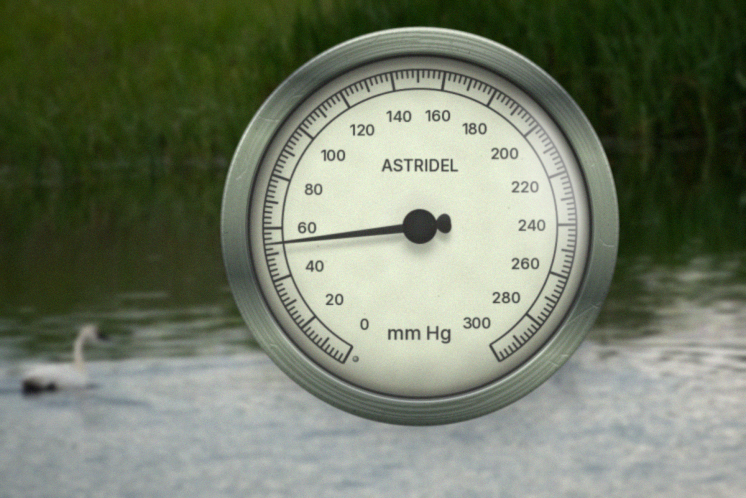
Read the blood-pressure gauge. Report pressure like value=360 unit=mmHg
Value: value=54 unit=mmHg
